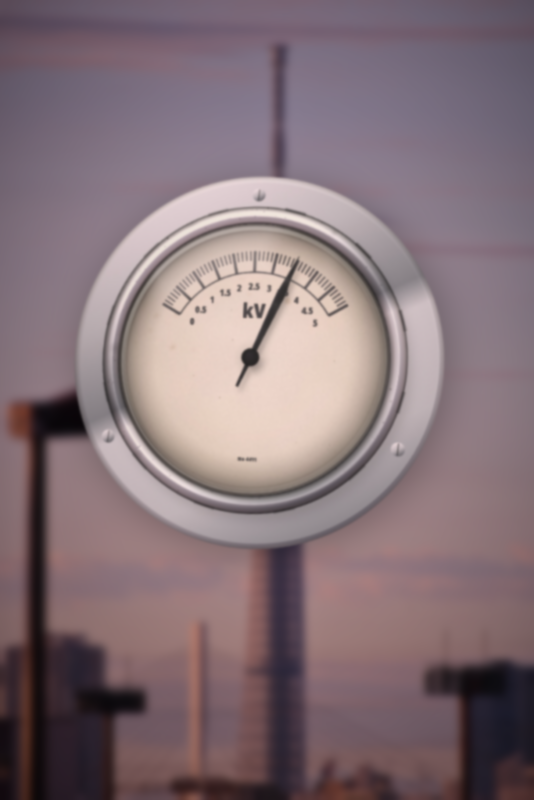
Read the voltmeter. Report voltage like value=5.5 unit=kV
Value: value=3.5 unit=kV
